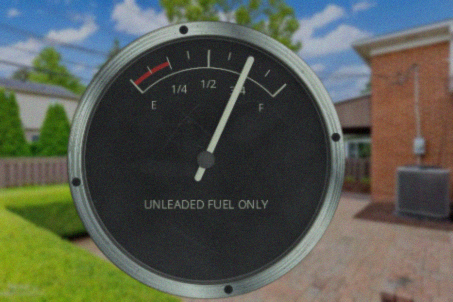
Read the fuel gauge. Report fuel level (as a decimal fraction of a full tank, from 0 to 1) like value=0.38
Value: value=0.75
